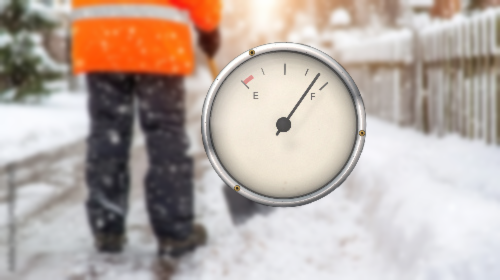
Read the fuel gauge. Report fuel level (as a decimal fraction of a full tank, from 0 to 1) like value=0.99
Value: value=0.875
